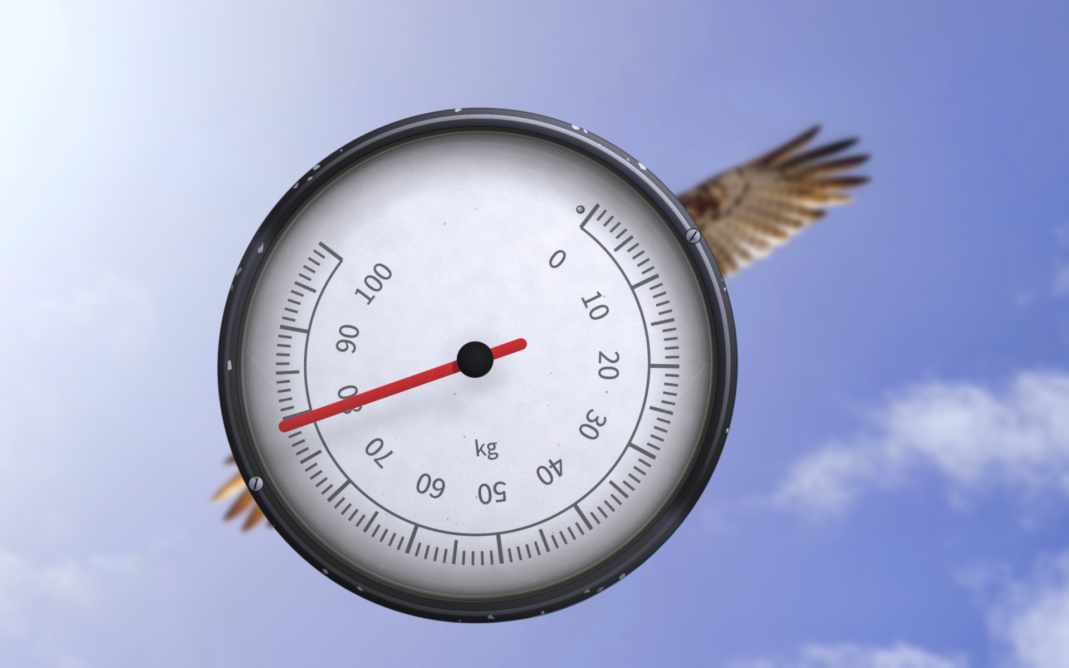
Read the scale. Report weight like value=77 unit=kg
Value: value=79 unit=kg
